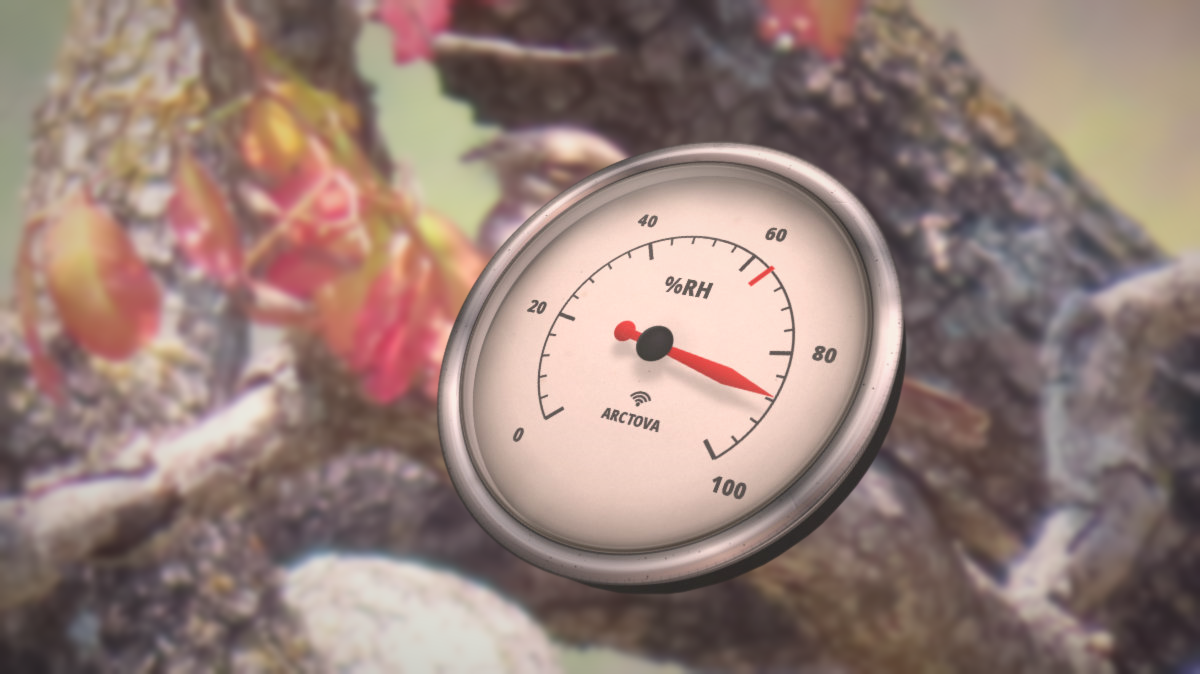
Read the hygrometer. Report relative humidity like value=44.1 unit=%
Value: value=88 unit=%
